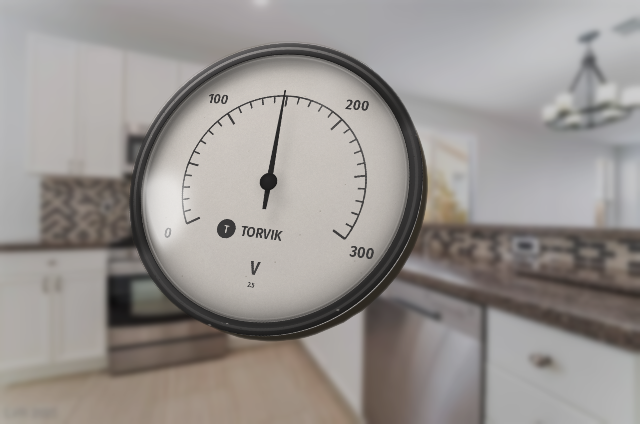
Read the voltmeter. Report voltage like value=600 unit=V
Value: value=150 unit=V
